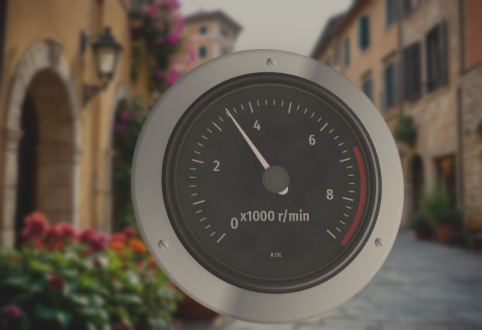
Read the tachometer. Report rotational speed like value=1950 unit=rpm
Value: value=3400 unit=rpm
